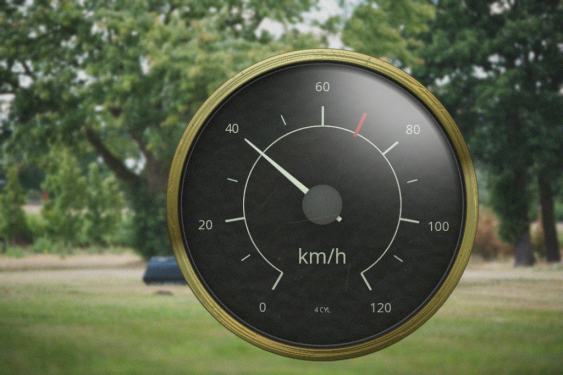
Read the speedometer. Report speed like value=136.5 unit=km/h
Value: value=40 unit=km/h
